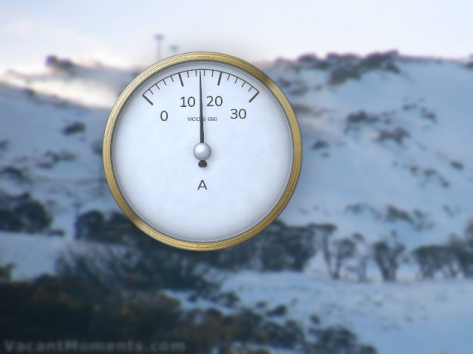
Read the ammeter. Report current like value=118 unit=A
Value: value=15 unit=A
